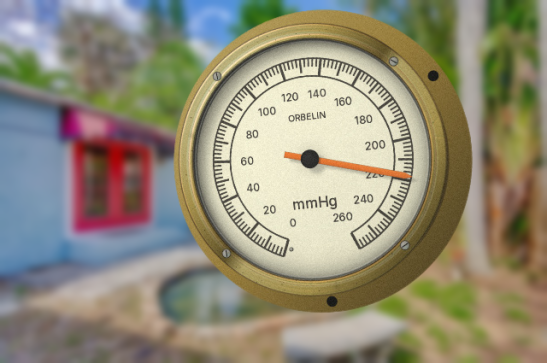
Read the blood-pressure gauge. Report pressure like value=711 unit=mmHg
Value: value=218 unit=mmHg
